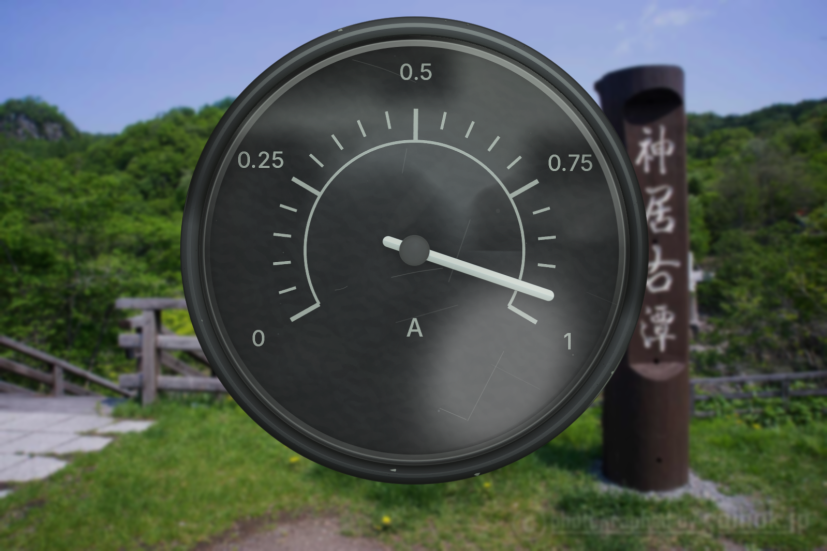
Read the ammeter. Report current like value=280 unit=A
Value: value=0.95 unit=A
